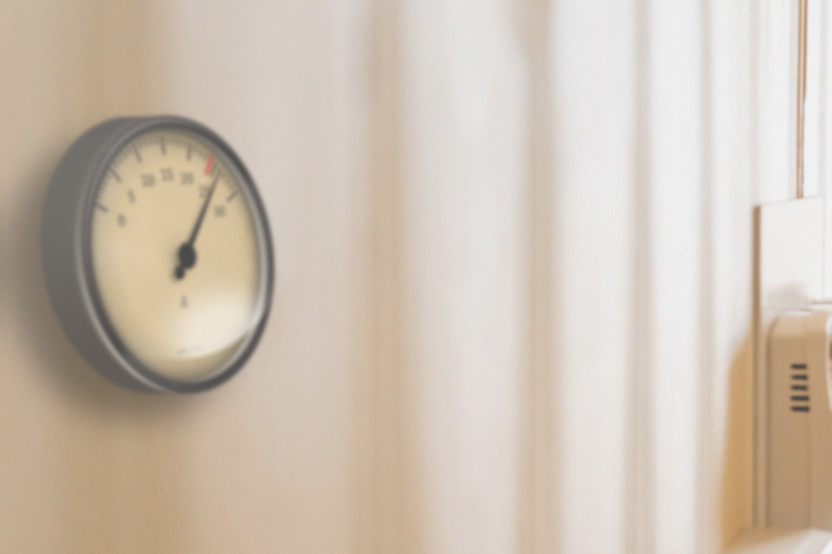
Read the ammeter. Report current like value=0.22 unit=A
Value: value=25 unit=A
